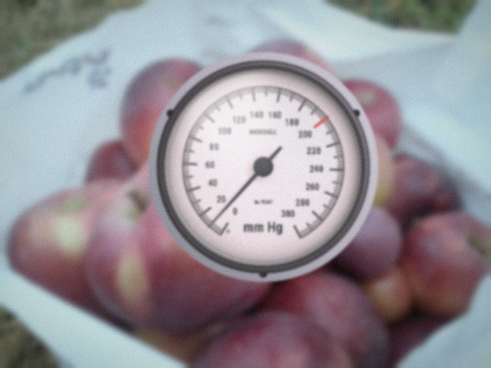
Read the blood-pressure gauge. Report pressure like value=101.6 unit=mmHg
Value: value=10 unit=mmHg
